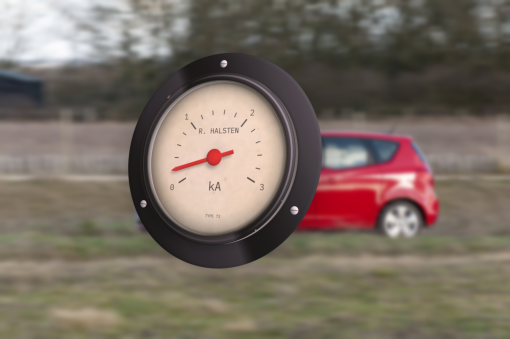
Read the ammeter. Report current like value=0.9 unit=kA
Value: value=0.2 unit=kA
